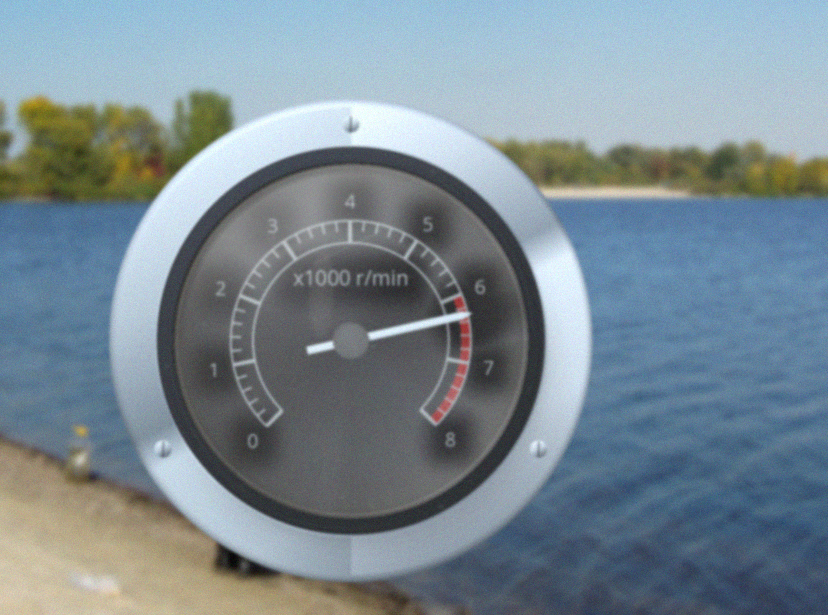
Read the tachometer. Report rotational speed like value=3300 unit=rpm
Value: value=6300 unit=rpm
